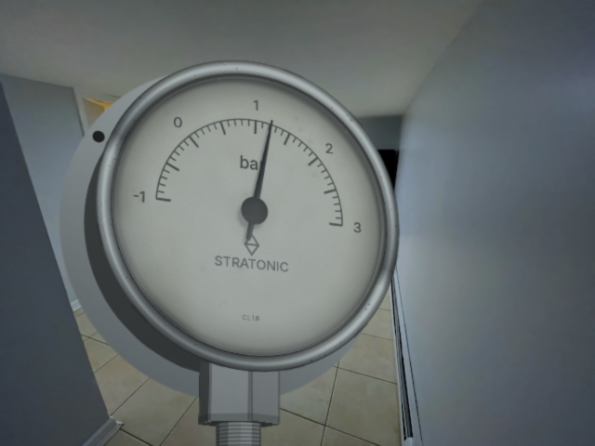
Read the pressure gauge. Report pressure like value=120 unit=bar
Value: value=1.2 unit=bar
